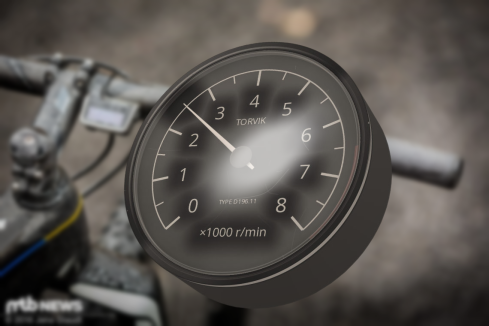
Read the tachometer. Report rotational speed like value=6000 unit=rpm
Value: value=2500 unit=rpm
